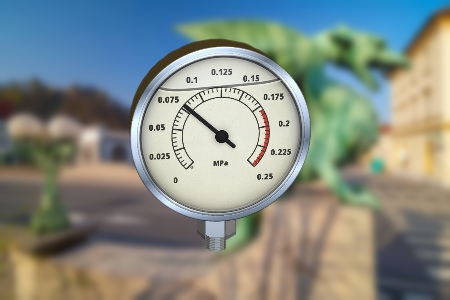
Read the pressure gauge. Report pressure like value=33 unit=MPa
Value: value=0.08 unit=MPa
